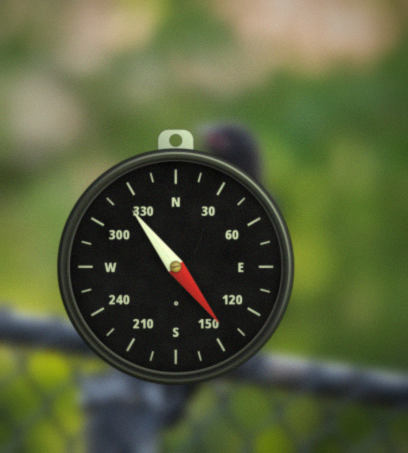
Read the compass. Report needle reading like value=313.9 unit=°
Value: value=142.5 unit=°
